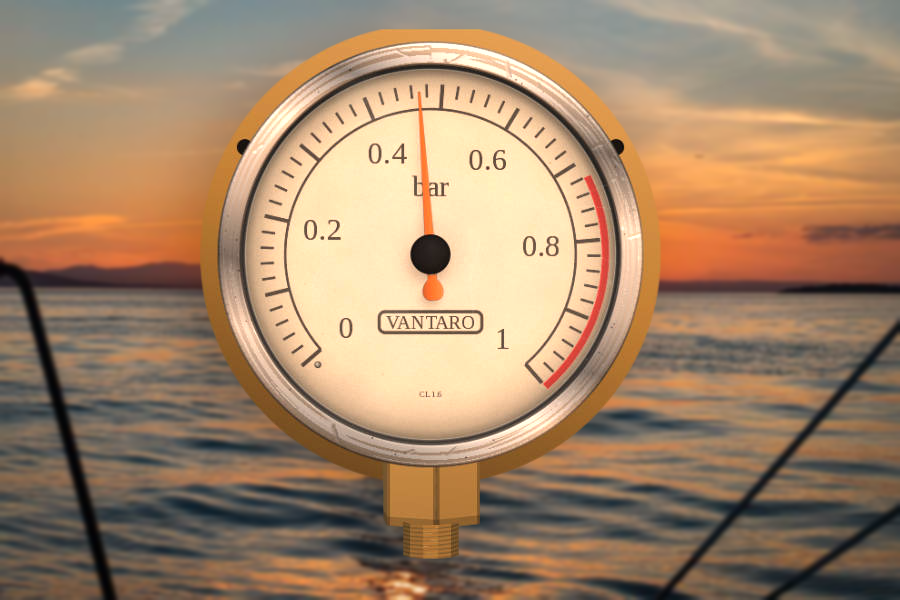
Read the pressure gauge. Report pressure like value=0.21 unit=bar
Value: value=0.47 unit=bar
